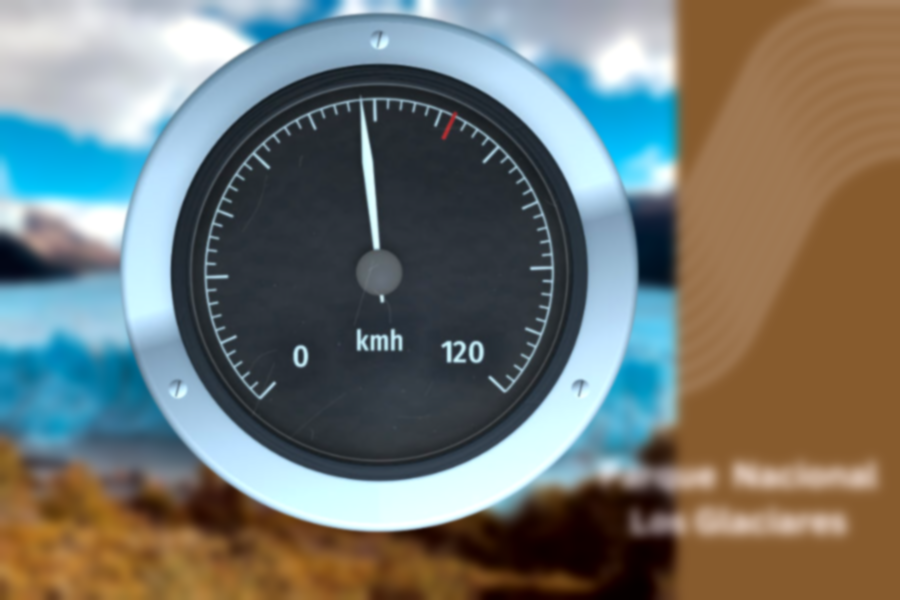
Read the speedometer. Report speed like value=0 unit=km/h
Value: value=58 unit=km/h
